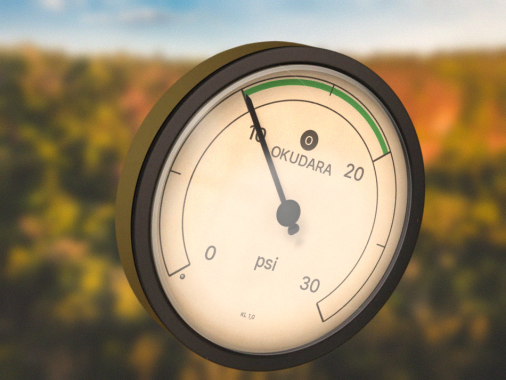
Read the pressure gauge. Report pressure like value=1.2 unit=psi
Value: value=10 unit=psi
